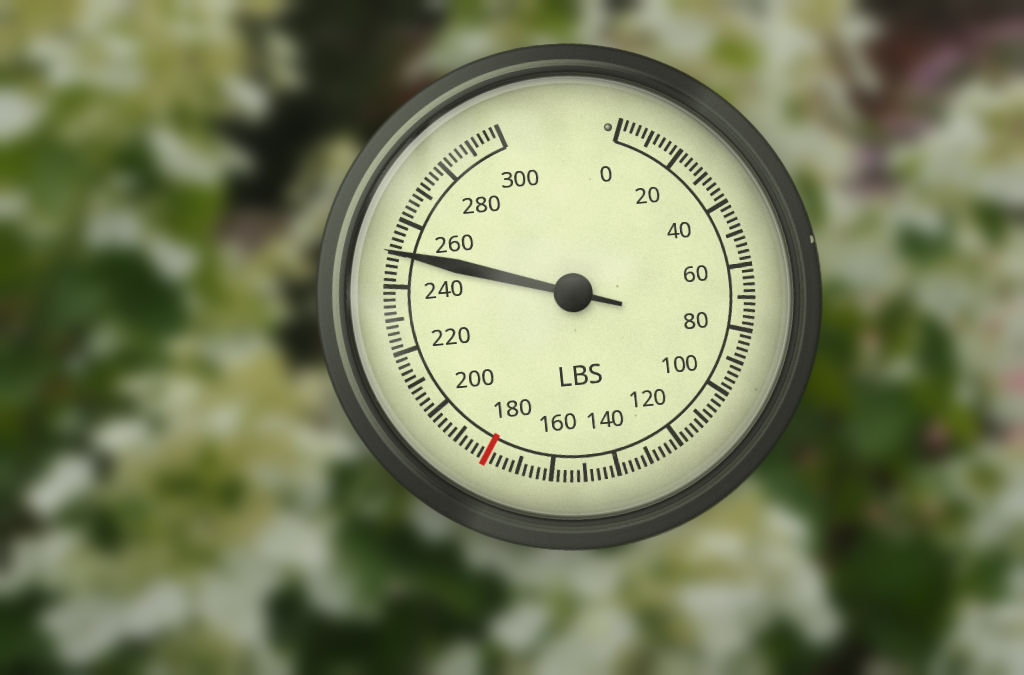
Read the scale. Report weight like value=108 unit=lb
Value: value=250 unit=lb
